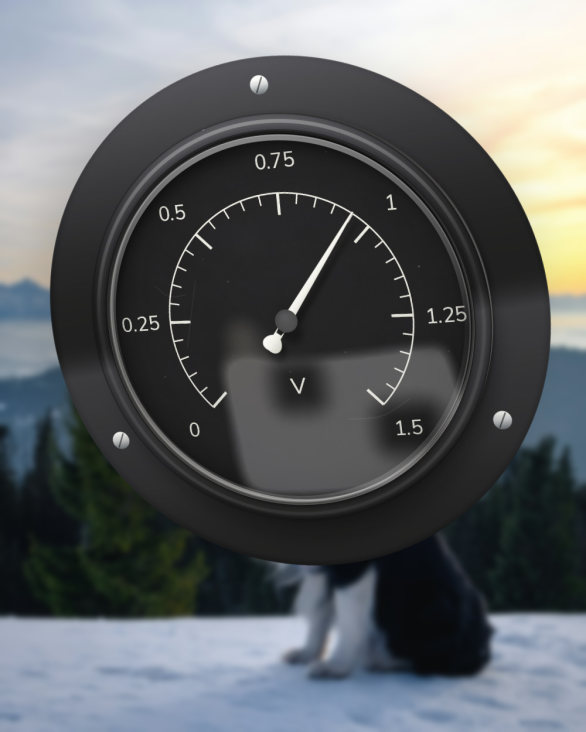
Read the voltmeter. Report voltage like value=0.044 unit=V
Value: value=0.95 unit=V
